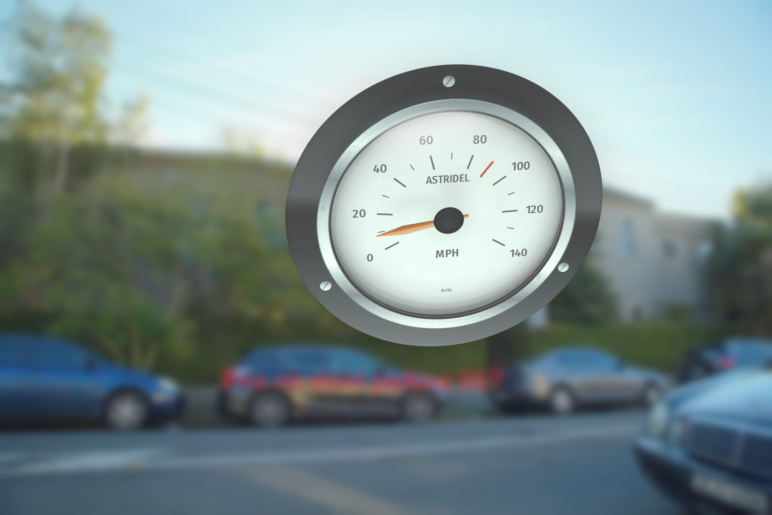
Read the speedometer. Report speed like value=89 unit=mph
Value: value=10 unit=mph
